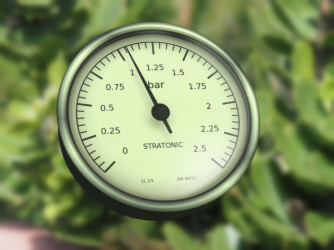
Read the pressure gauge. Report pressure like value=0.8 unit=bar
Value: value=1.05 unit=bar
